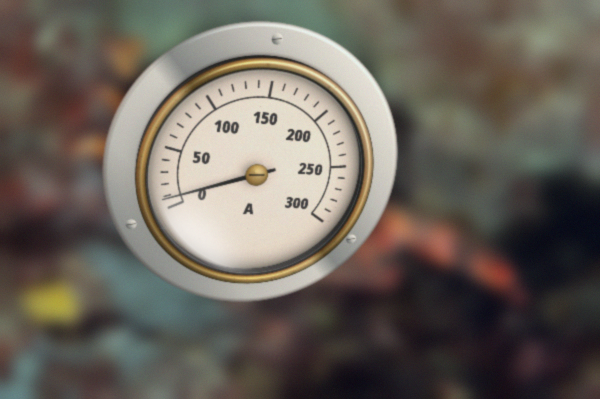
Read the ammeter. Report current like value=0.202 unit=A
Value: value=10 unit=A
